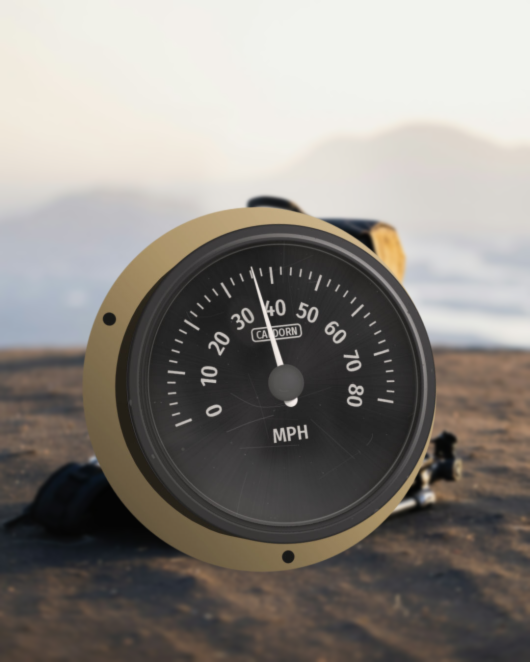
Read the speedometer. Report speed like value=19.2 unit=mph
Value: value=36 unit=mph
